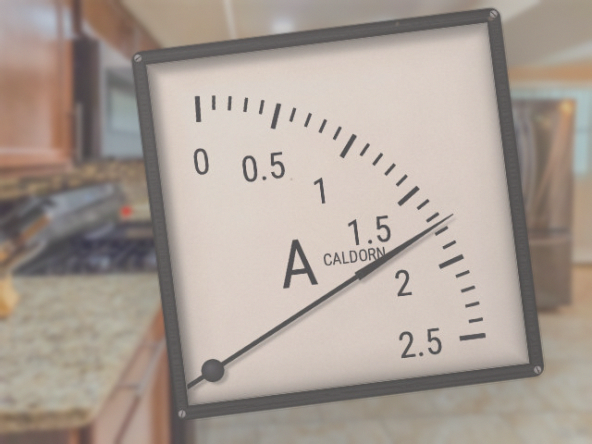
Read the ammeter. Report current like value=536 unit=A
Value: value=1.75 unit=A
